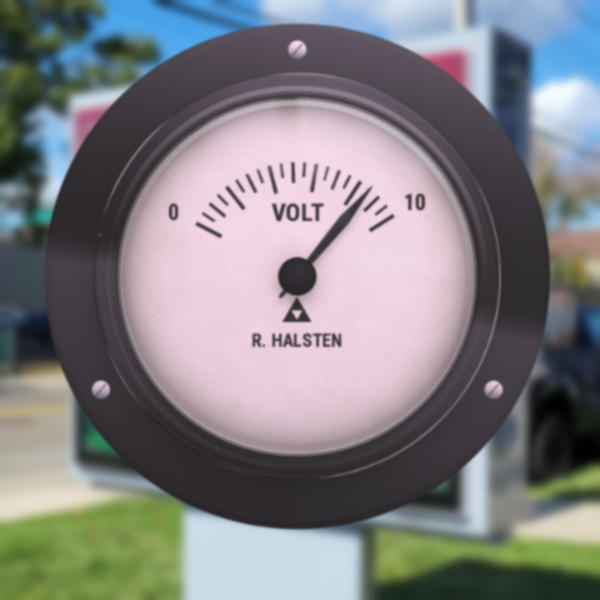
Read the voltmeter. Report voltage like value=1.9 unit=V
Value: value=8.5 unit=V
